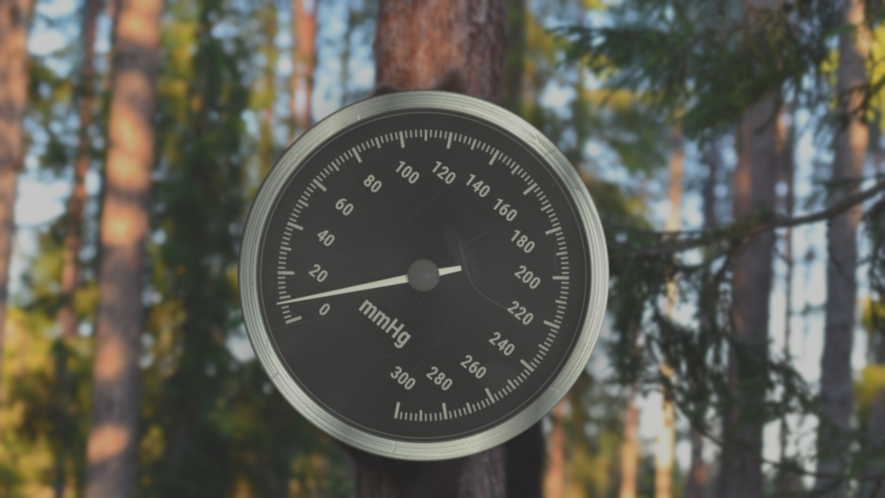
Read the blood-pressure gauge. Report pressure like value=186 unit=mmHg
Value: value=8 unit=mmHg
